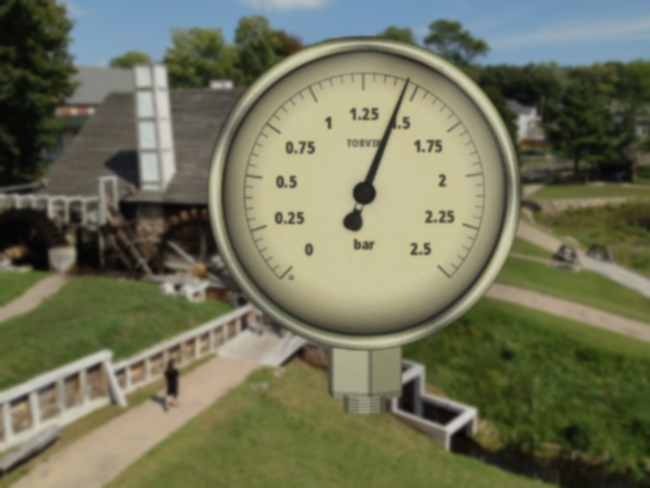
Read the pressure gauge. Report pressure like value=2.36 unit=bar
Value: value=1.45 unit=bar
